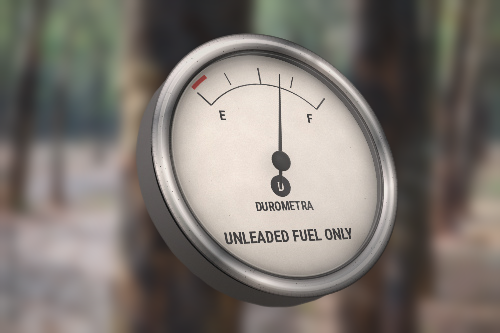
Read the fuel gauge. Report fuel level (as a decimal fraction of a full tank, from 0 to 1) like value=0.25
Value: value=0.625
